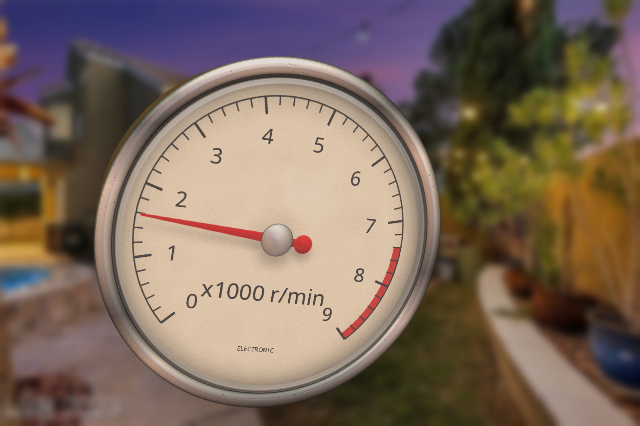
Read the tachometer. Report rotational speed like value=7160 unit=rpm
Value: value=1600 unit=rpm
